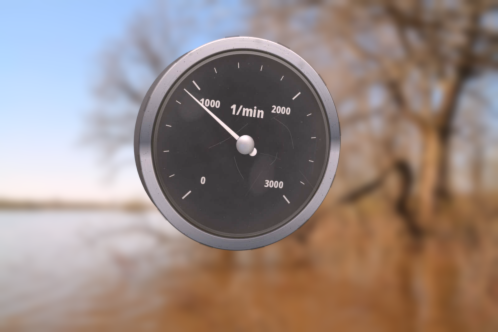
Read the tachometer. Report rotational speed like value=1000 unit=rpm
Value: value=900 unit=rpm
